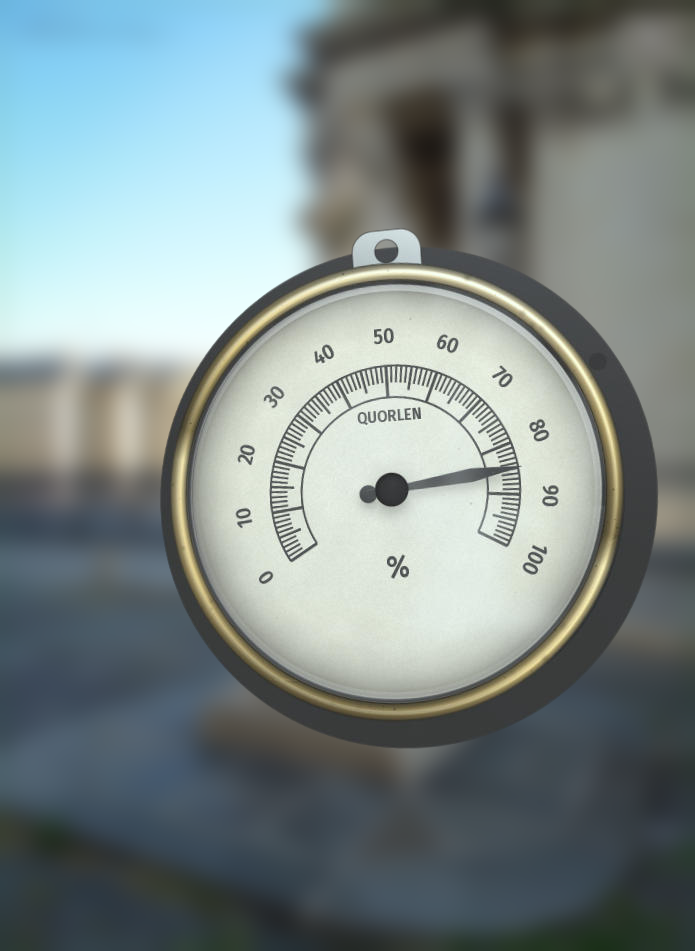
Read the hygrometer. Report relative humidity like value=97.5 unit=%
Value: value=85 unit=%
